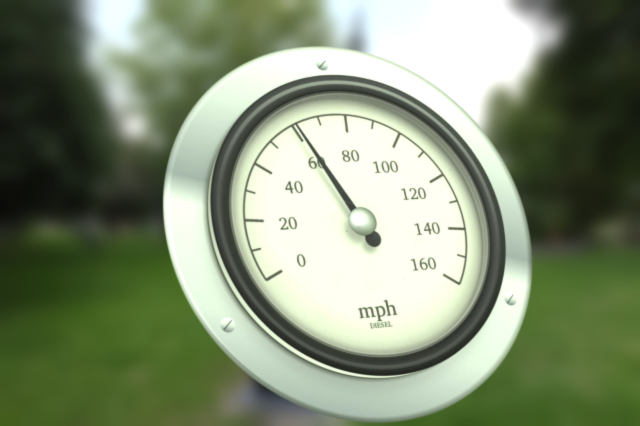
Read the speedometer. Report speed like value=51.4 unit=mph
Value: value=60 unit=mph
